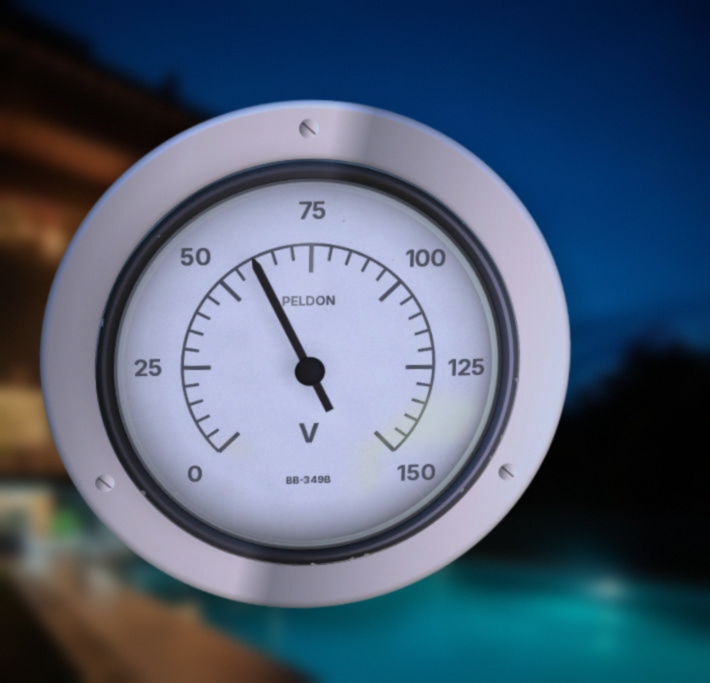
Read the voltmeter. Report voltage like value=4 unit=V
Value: value=60 unit=V
